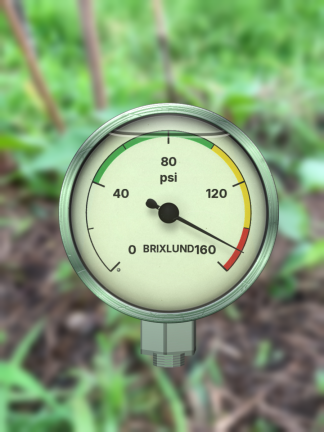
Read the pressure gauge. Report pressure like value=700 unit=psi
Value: value=150 unit=psi
